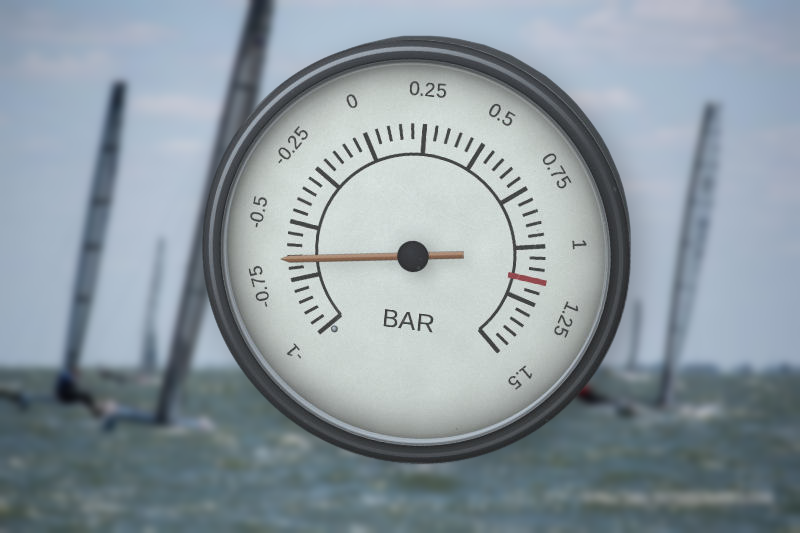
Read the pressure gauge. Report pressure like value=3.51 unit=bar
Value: value=-0.65 unit=bar
